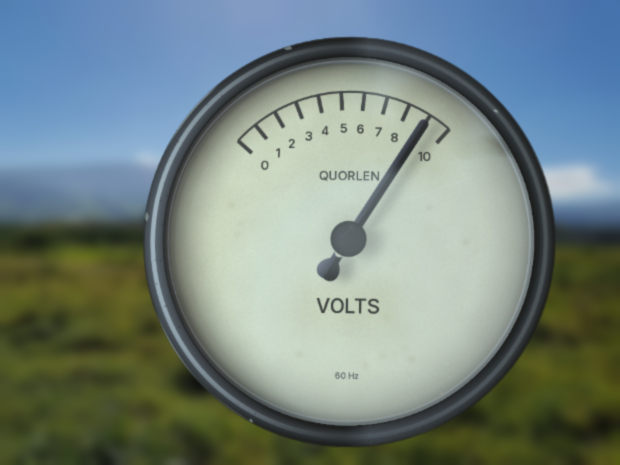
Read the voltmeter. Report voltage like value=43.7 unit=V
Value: value=9 unit=V
